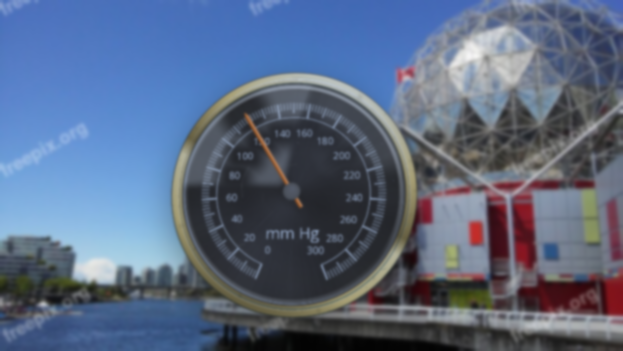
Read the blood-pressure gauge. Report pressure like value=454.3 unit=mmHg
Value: value=120 unit=mmHg
